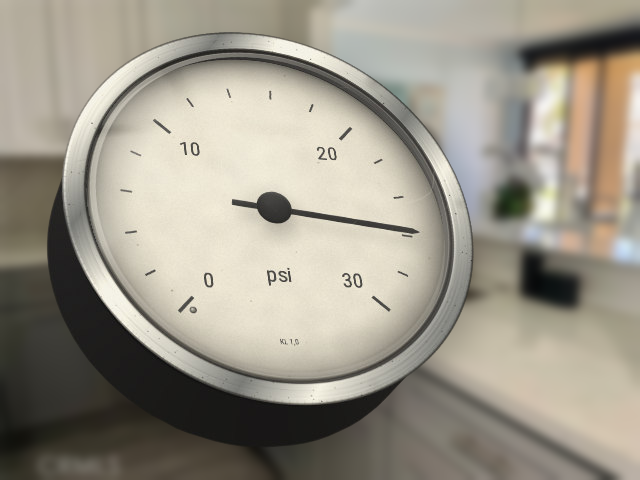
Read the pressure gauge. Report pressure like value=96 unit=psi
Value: value=26 unit=psi
